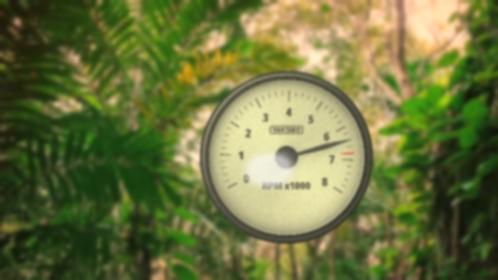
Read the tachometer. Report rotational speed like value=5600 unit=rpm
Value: value=6400 unit=rpm
